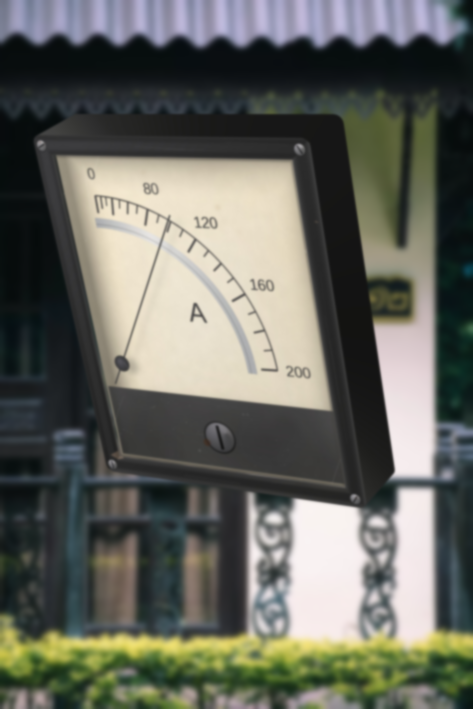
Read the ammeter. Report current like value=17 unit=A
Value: value=100 unit=A
